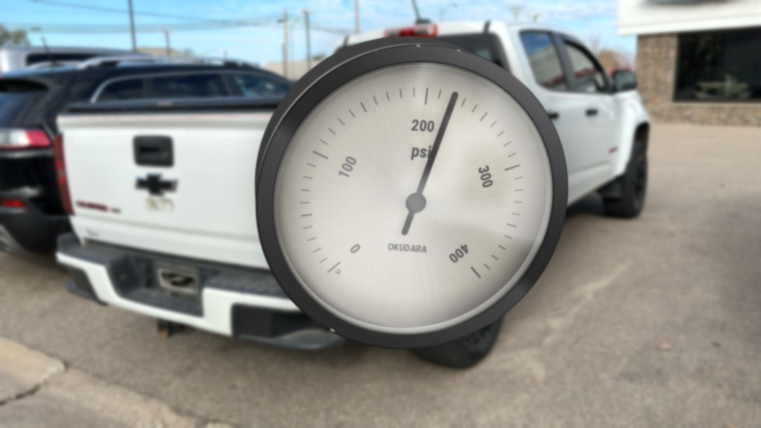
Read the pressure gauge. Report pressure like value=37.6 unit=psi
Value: value=220 unit=psi
